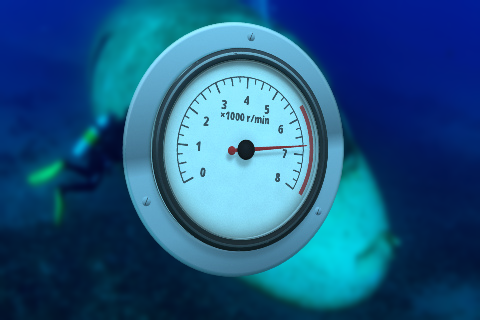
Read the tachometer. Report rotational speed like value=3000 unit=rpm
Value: value=6750 unit=rpm
